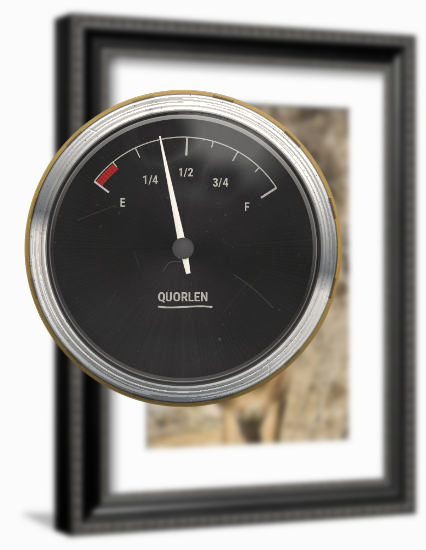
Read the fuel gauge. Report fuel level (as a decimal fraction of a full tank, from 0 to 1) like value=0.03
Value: value=0.375
